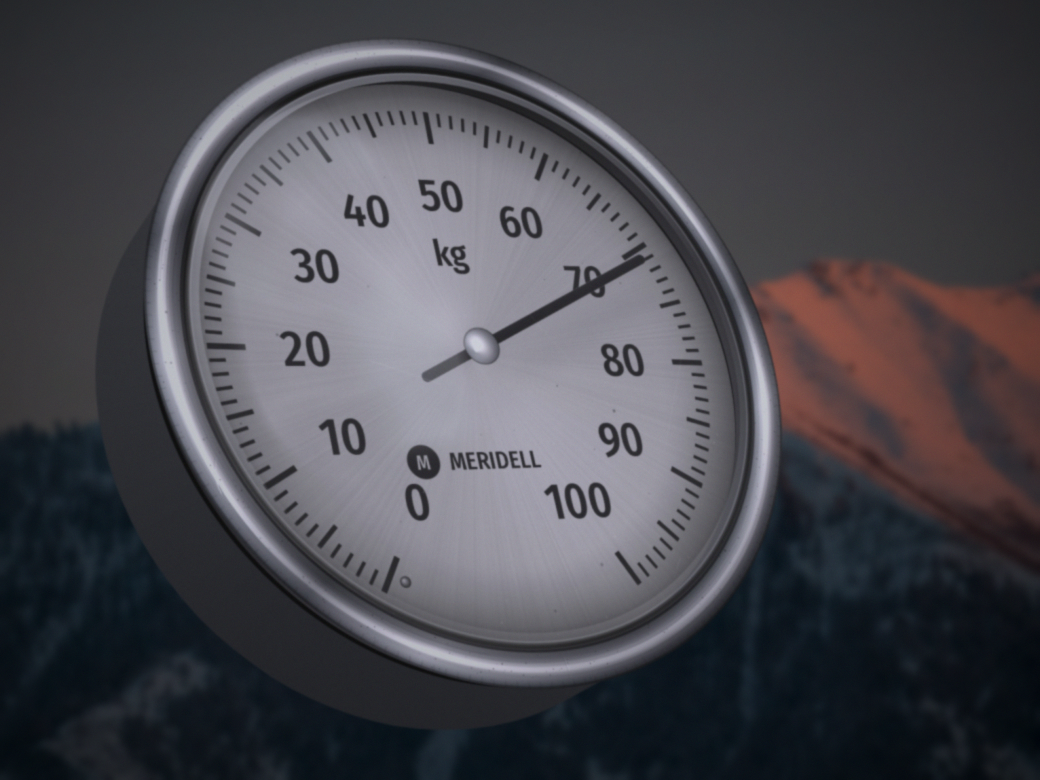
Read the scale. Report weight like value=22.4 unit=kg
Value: value=71 unit=kg
